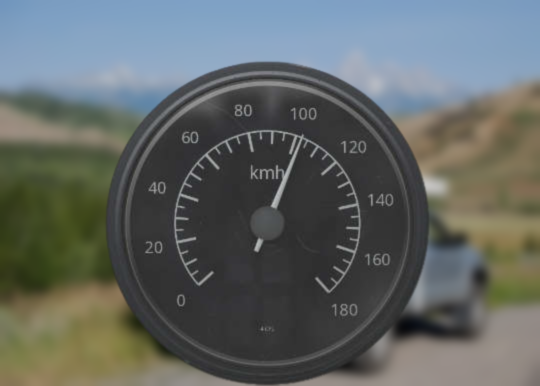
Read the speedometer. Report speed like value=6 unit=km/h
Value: value=102.5 unit=km/h
